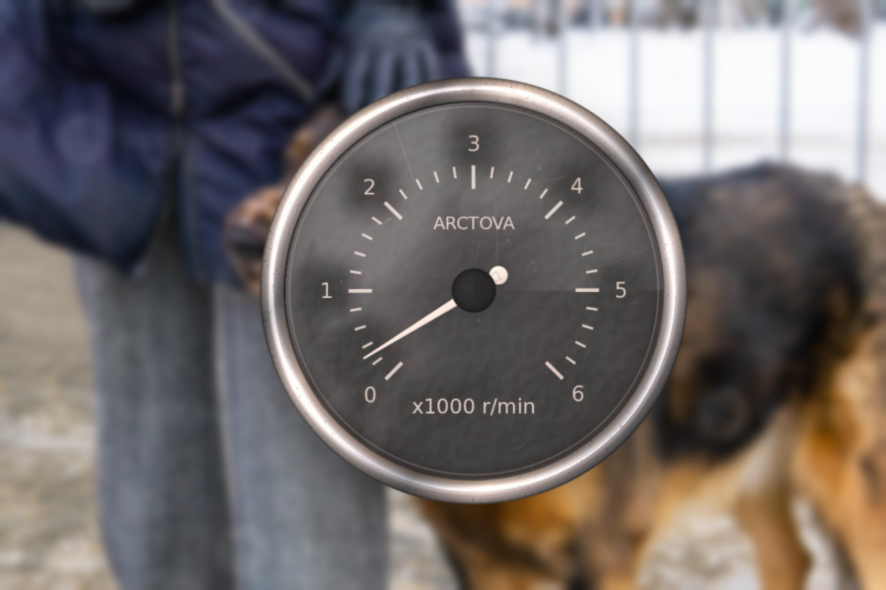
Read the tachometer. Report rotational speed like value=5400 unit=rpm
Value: value=300 unit=rpm
